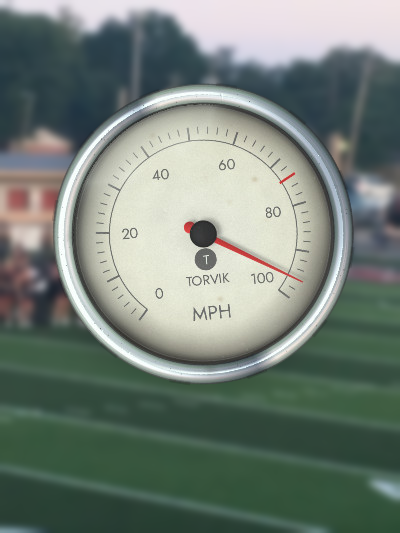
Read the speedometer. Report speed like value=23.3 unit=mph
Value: value=96 unit=mph
